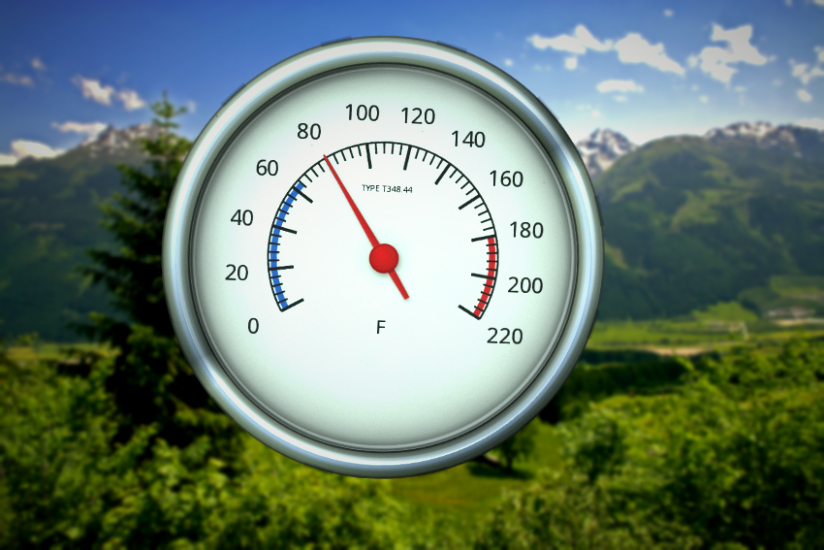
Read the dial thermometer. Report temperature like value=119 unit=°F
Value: value=80 unit=°F
